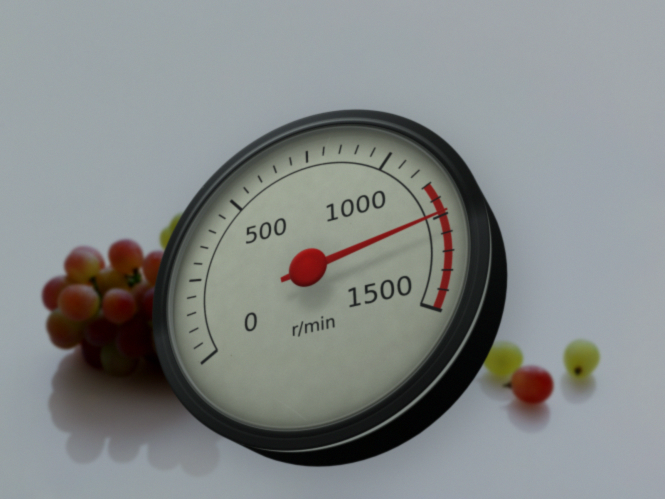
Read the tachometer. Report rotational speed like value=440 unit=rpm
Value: value=1250 unit=rpm
